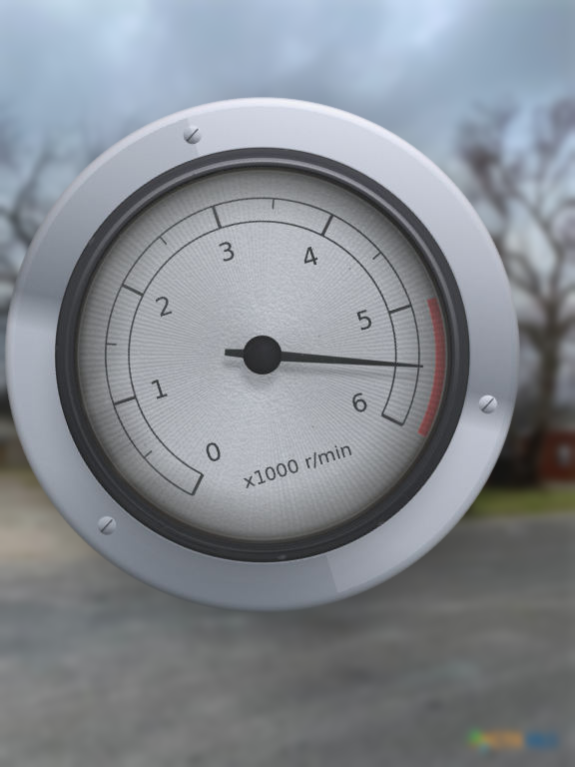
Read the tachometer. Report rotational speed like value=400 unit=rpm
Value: value=5500 unit=rpm
